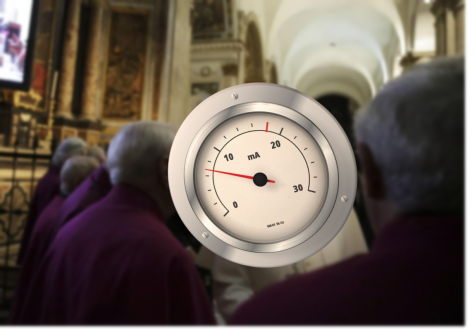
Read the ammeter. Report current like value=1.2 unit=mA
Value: value=7 unit=mA
